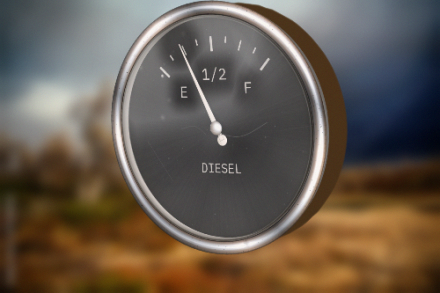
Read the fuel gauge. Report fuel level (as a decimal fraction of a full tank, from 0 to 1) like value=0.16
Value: value=0.25
